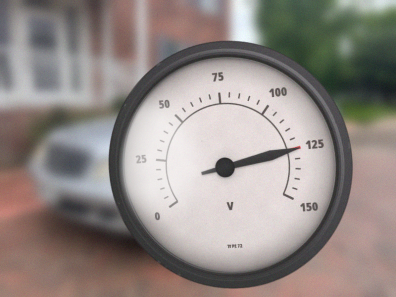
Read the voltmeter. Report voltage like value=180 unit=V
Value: value=125 unit=V
